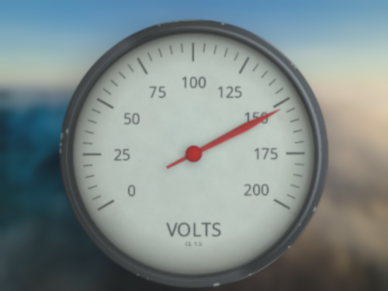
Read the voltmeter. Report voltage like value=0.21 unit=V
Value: value=152.5 unit=V
